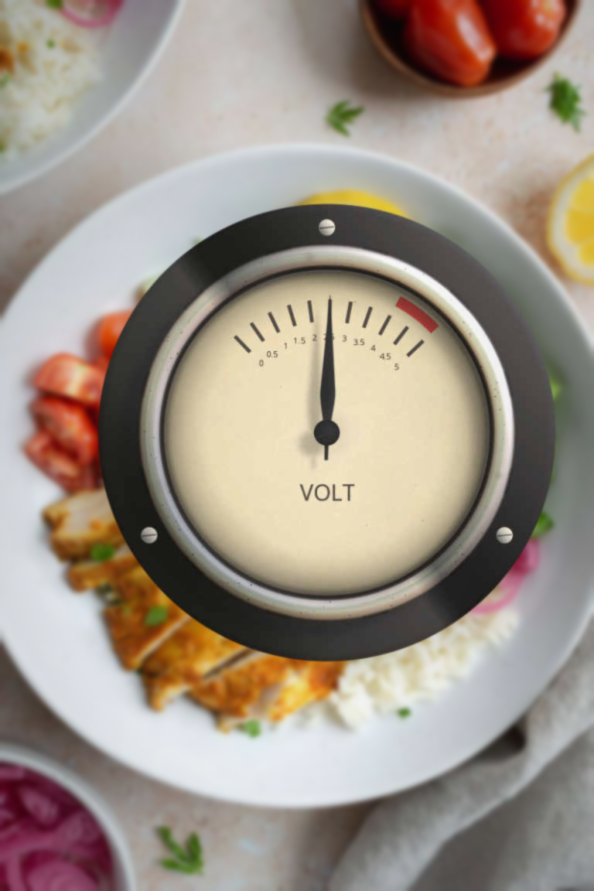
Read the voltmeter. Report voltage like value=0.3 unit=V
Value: value=2.5 unit=V
